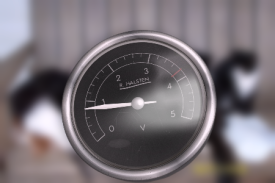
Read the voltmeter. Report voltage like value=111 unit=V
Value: value=0.8 unit=V
